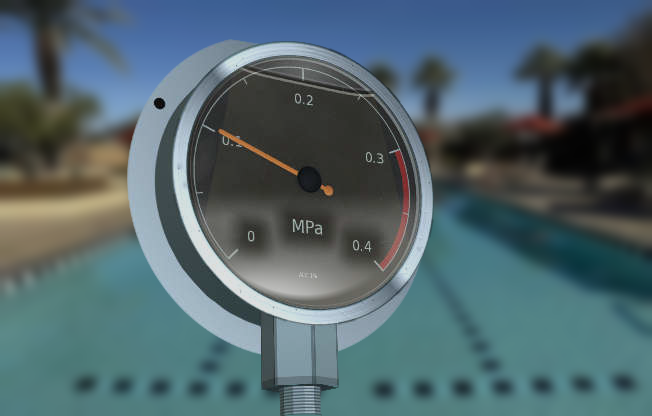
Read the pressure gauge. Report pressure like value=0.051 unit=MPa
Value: value=0.1 unit=MPa
